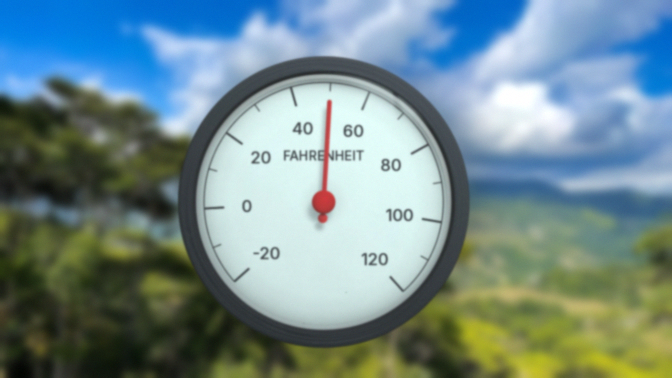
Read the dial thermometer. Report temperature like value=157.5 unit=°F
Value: value=50 unit=°F
